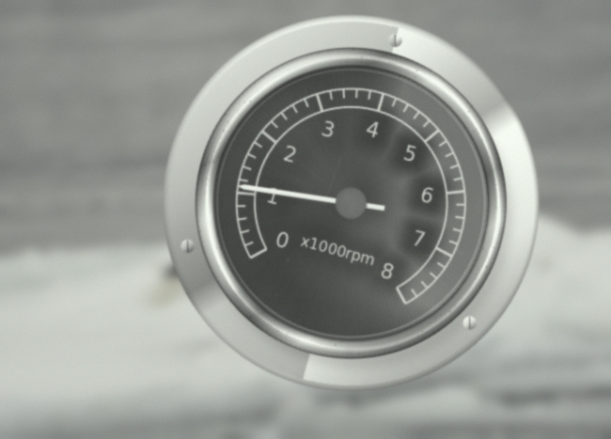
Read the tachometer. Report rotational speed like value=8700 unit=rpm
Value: value=1100 unit=rpm
